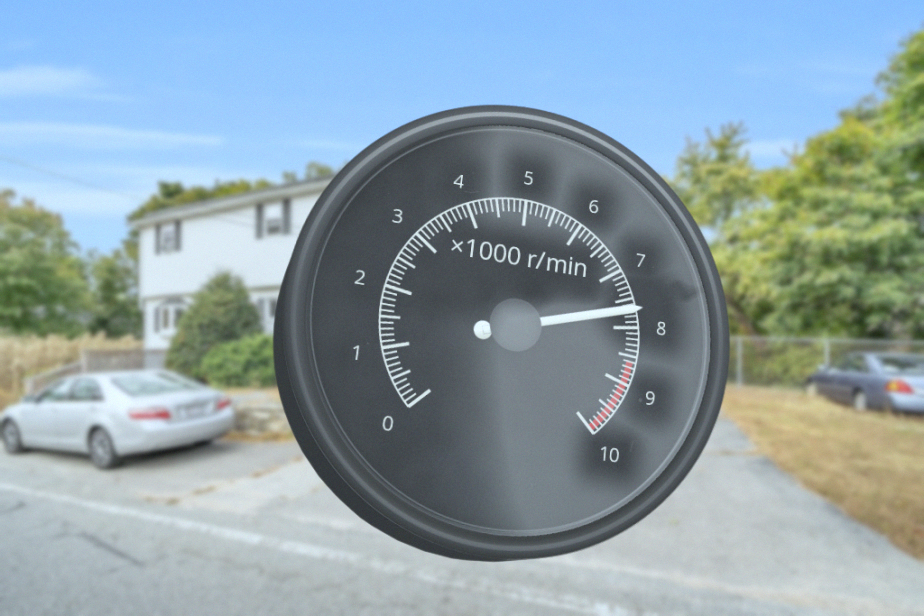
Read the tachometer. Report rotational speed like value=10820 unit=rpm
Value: value=7700 unit=rpm
